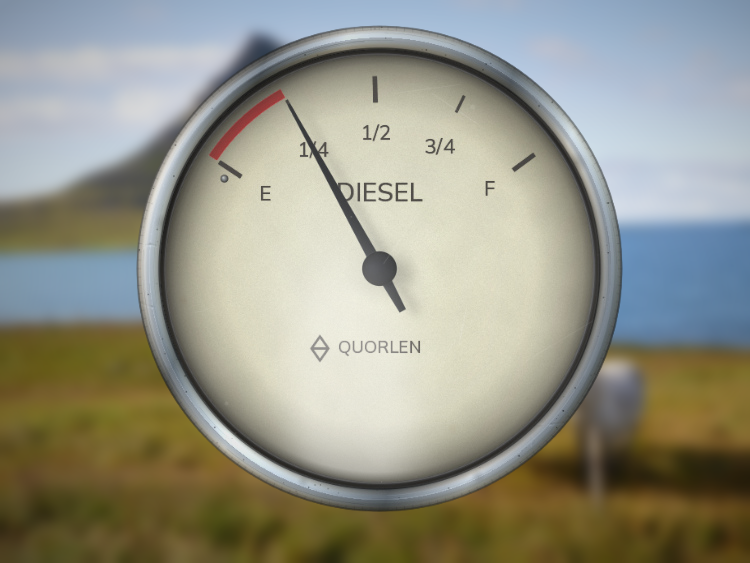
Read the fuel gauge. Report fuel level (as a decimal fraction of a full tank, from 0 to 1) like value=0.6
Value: value=0.25
